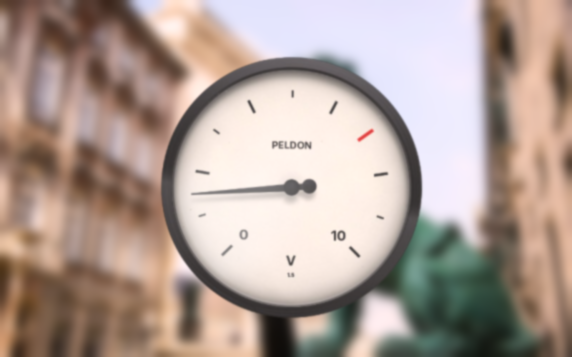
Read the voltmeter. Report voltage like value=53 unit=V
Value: value=1.5 unit=V
